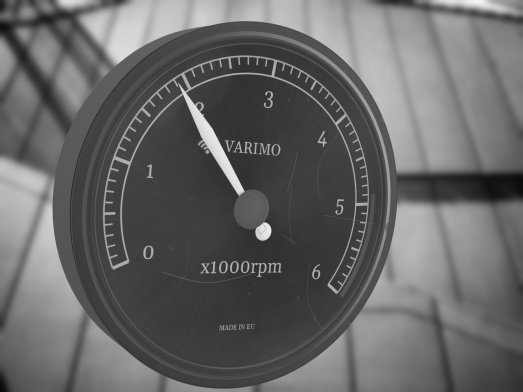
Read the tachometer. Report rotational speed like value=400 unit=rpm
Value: value=1900 unit=rpm
